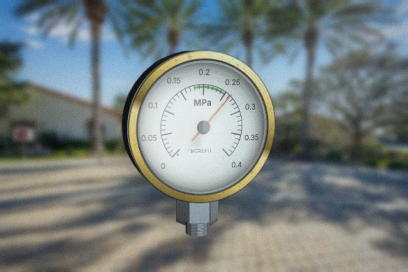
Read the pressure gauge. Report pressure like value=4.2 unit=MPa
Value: value=0.26 unit=MPa
